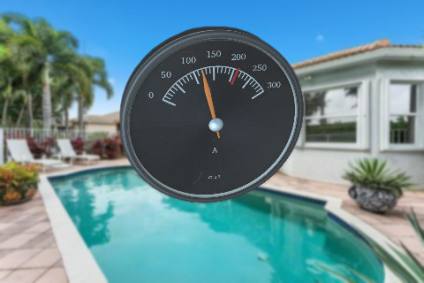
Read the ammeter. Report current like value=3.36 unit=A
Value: value=120 unit=A
